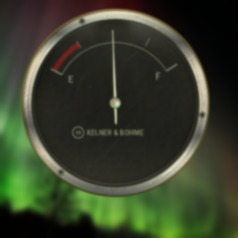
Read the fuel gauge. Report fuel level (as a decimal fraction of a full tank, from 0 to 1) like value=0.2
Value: value=0.5
